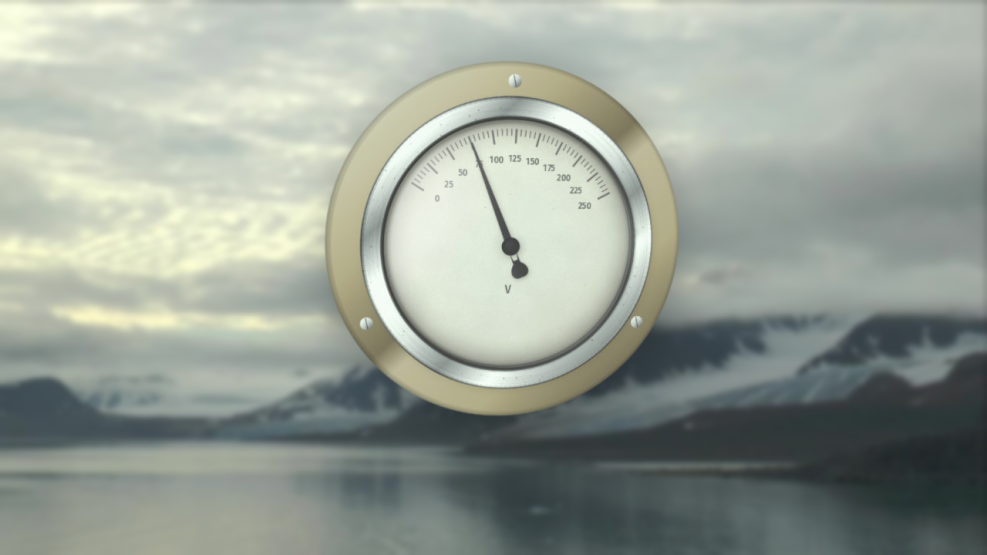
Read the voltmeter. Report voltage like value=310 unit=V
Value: value=75 unit=V
